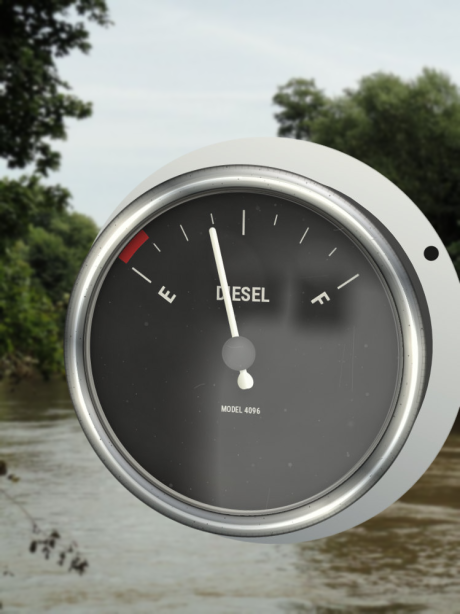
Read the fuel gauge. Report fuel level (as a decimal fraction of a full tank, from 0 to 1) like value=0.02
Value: value=0.375
